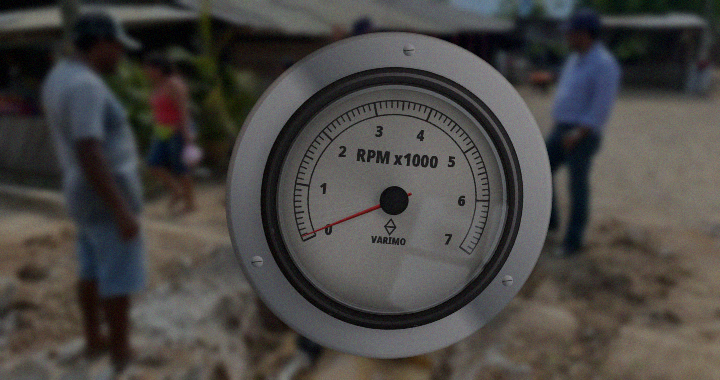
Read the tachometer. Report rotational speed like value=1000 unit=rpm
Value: value=100 unit=rpm
